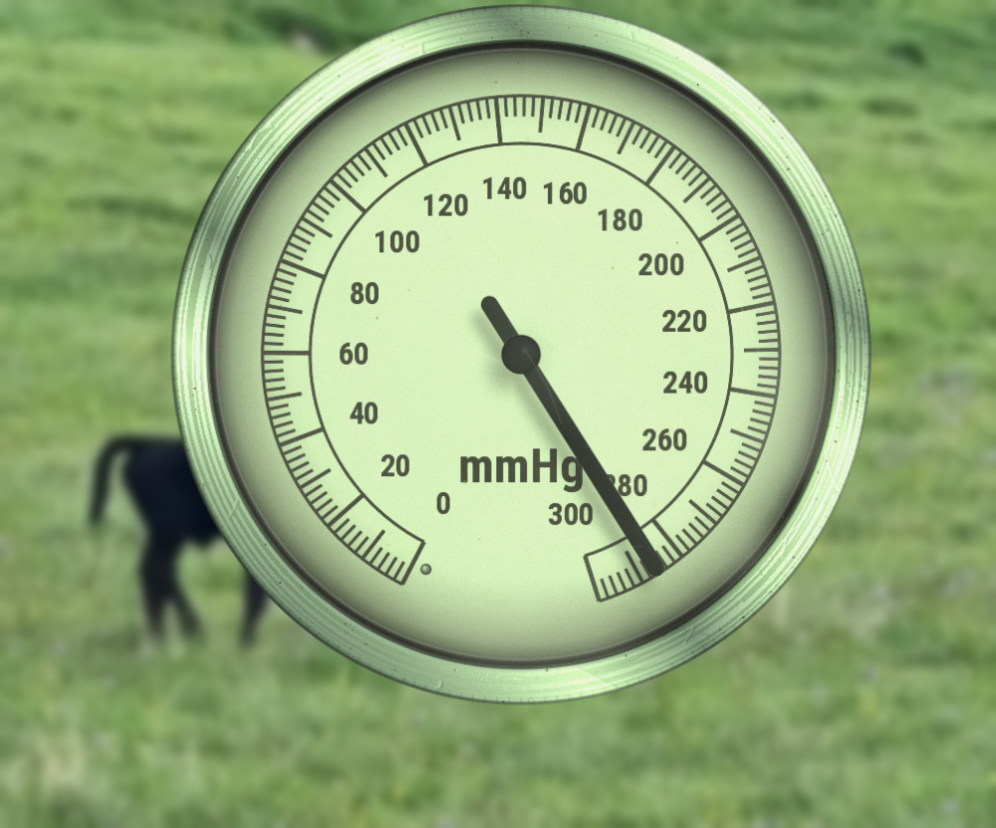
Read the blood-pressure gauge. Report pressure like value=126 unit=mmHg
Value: value=286 unit=mmHg
